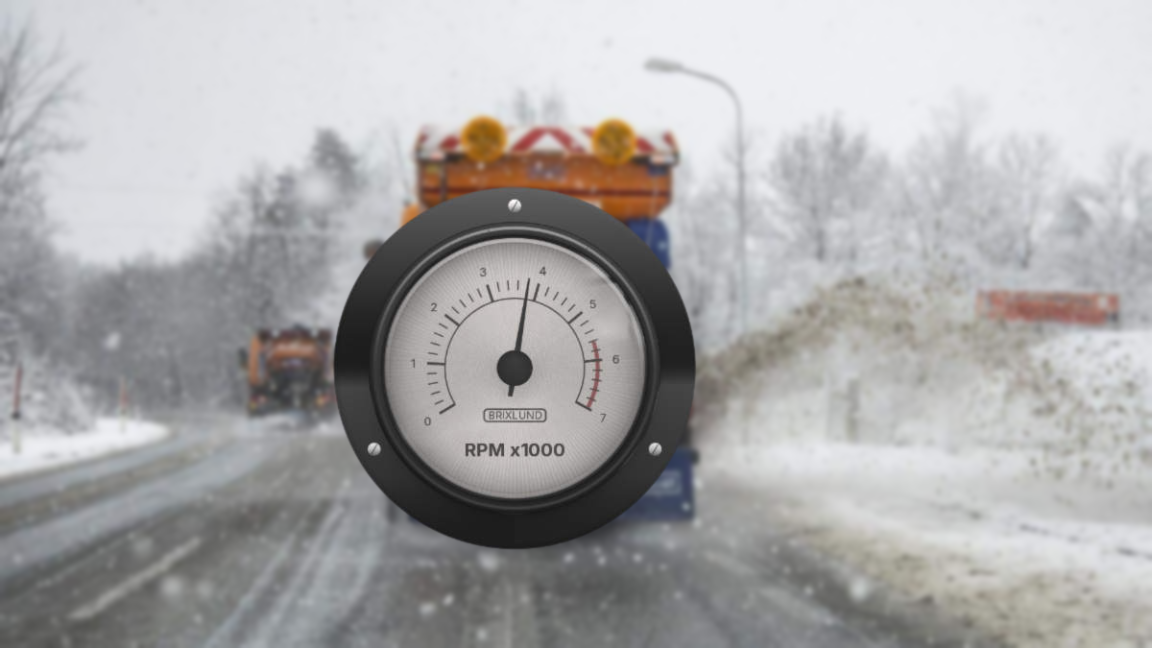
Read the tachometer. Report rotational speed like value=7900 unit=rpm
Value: value=3800 unit=rpm
